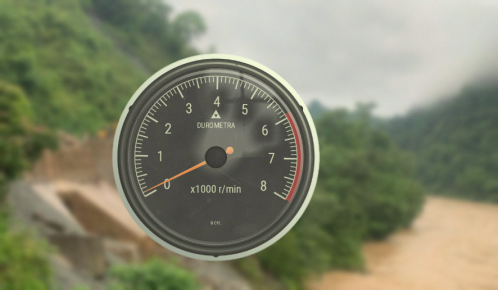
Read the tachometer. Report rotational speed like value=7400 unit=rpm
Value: value=100 unit=rpm
